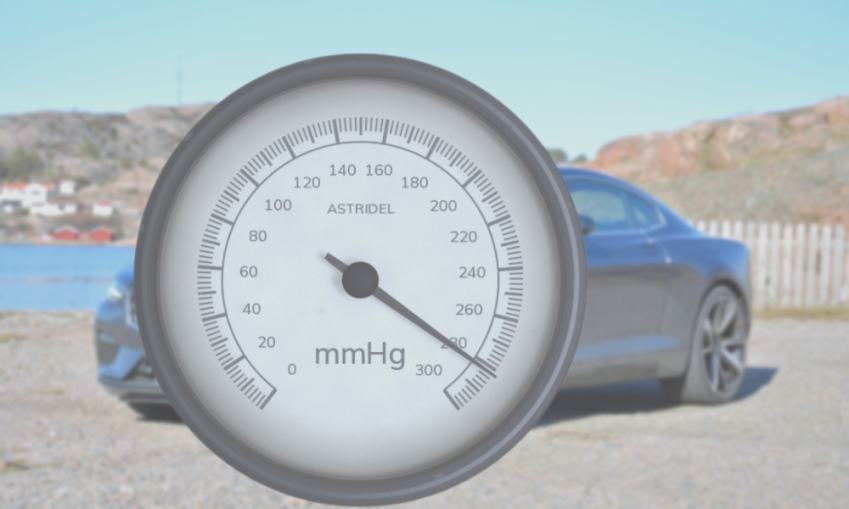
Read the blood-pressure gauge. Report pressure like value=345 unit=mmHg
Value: value=282 unit=mmHg
